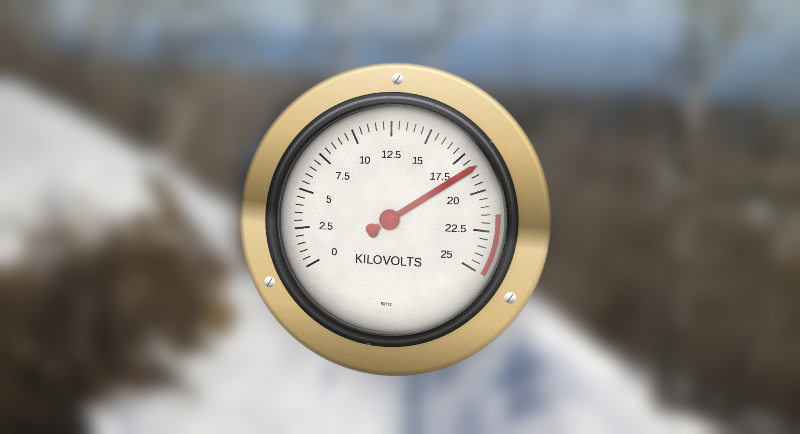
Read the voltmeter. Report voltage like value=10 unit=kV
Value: value=18.5 unit=kV
